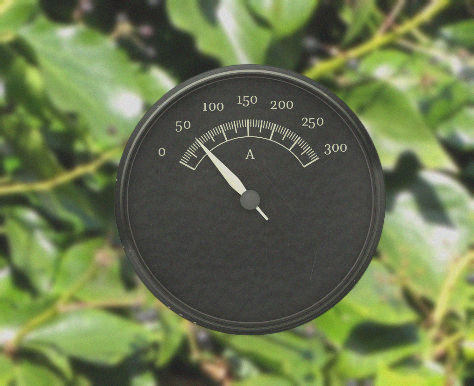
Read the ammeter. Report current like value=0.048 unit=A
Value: value=50 unit=A
